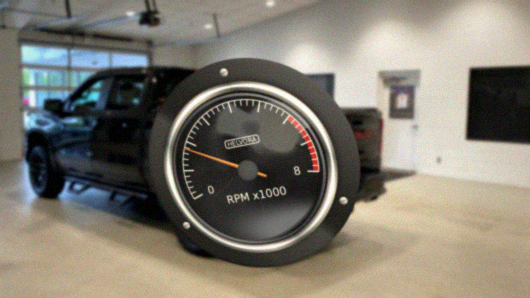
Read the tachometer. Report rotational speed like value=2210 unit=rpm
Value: value=1800 unit=rpm
